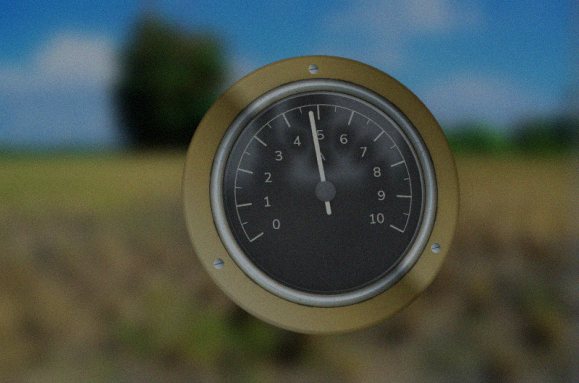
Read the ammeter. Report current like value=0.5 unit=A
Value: value=4.75 unit=A
